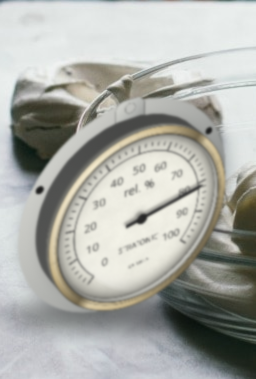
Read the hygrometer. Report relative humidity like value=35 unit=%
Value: value=80 unit=%
